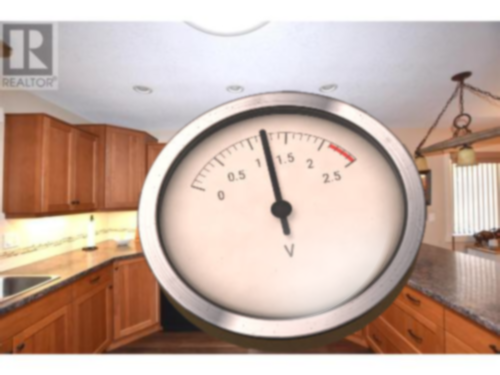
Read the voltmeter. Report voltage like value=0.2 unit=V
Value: value=1.2 unit=V
